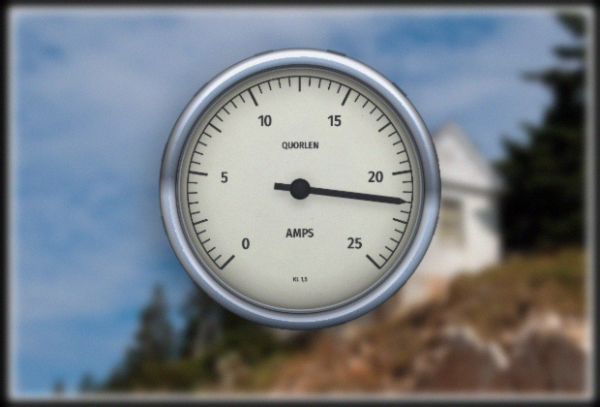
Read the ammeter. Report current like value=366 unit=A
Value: value=21.5 unit=A
